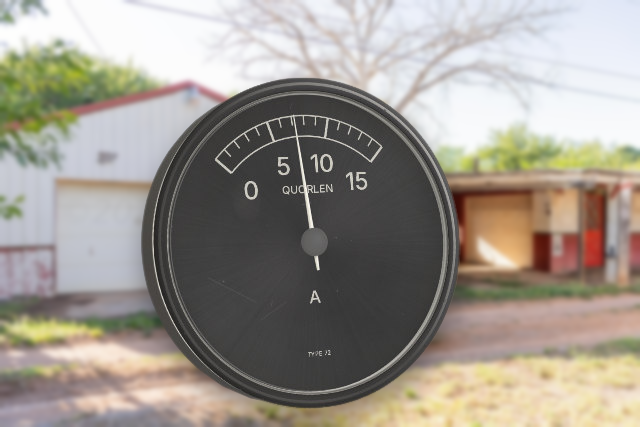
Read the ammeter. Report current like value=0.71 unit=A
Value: value=7 unit=A
